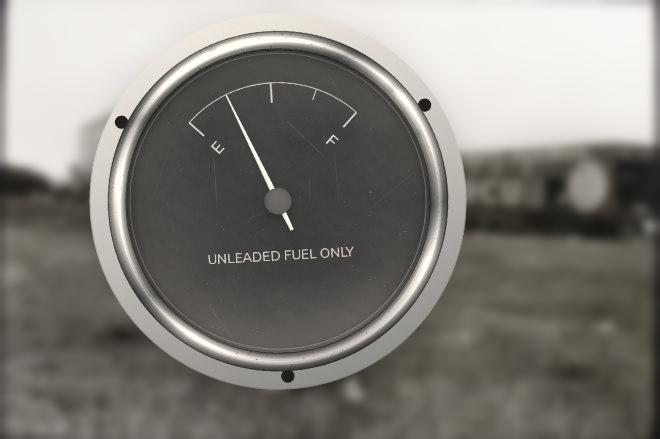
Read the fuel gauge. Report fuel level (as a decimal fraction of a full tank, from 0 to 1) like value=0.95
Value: value=0.25
